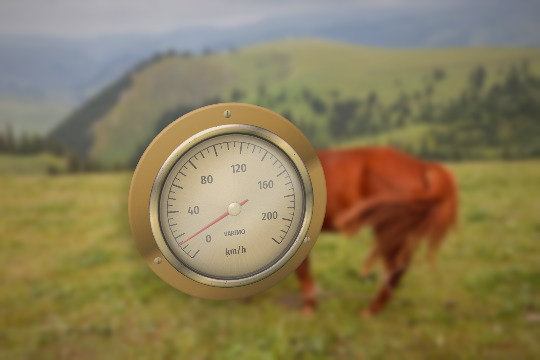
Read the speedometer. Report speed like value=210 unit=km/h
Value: value=15 unit=km/h
